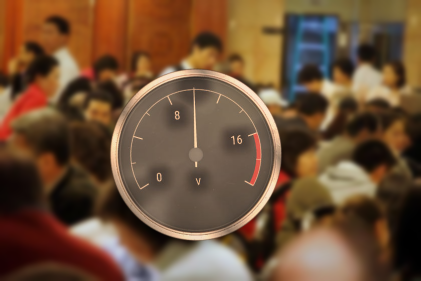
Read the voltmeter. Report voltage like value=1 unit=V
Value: value=10 unit=V
